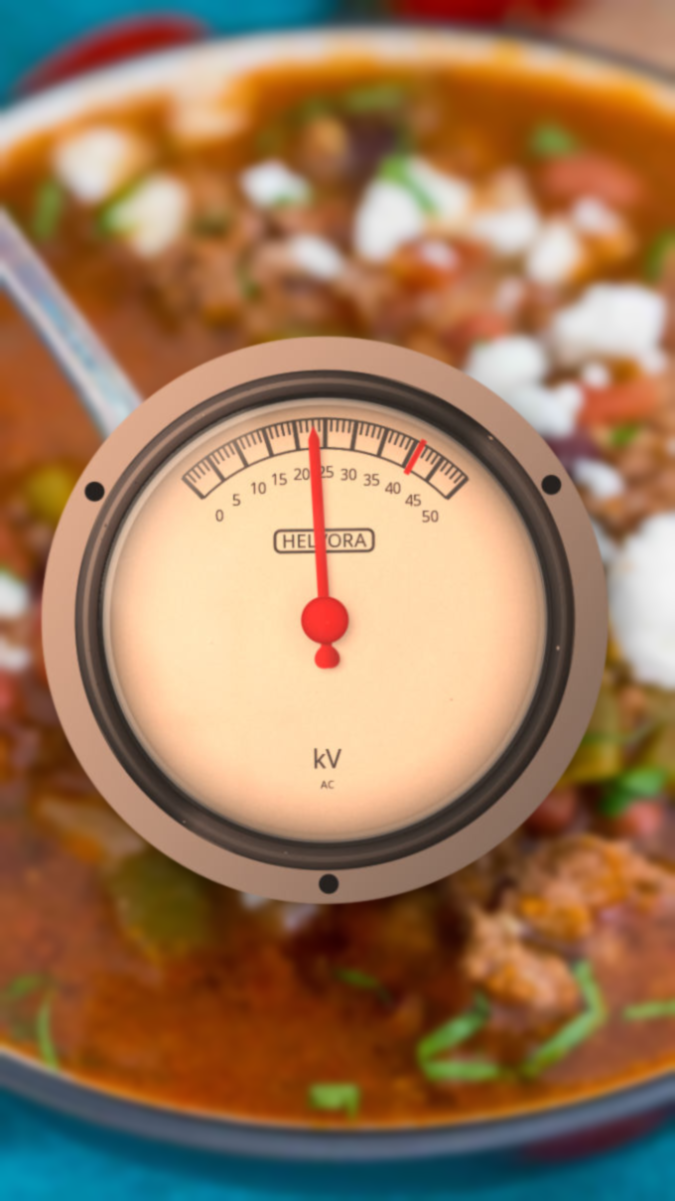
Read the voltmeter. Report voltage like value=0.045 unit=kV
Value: value=23 unit=kV
